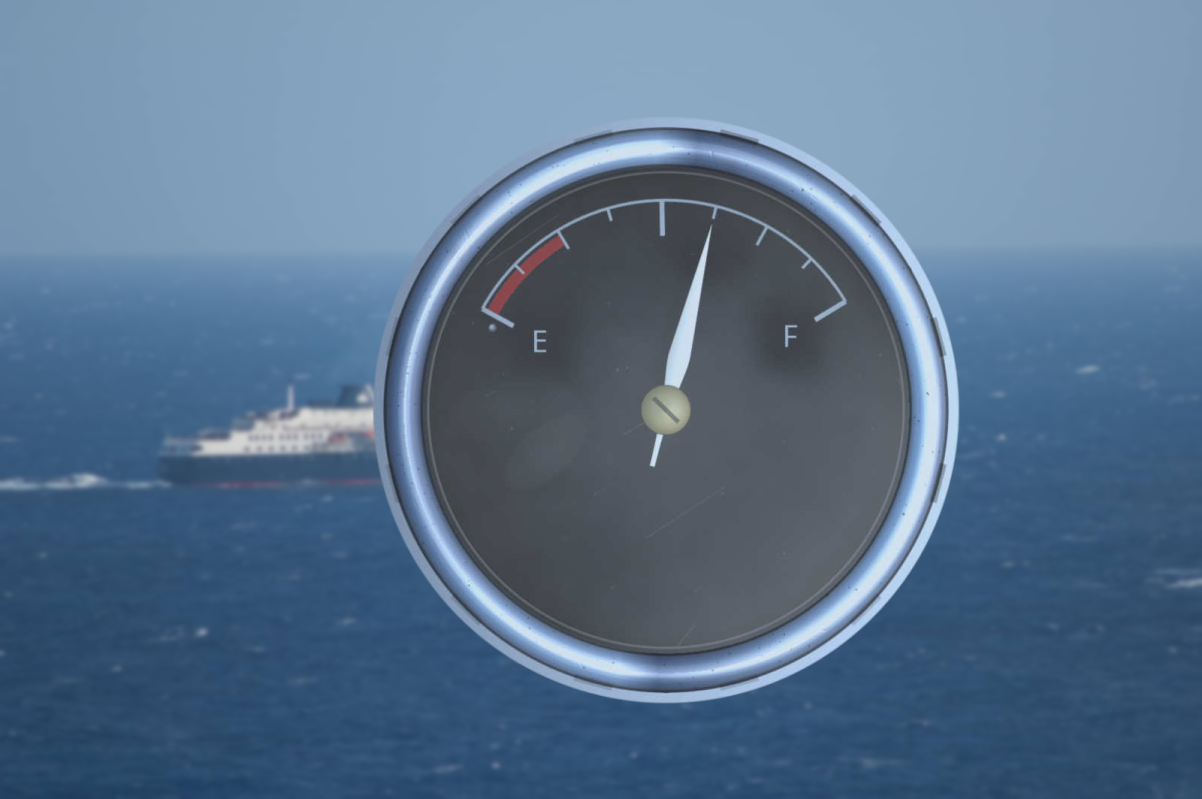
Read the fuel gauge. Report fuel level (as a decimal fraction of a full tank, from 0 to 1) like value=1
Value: value=0.625
